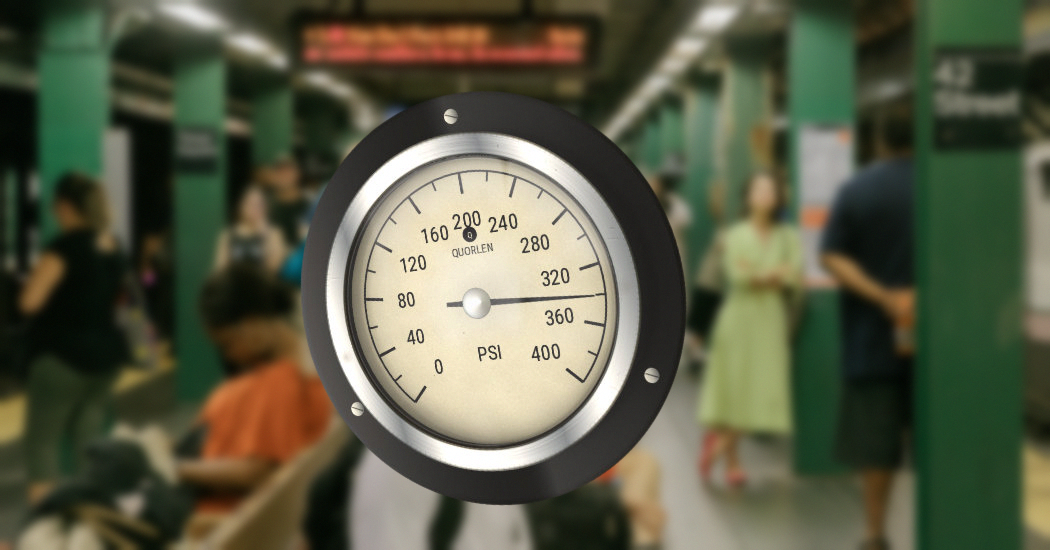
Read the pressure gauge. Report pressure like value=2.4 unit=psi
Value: value=340 unit=psi
